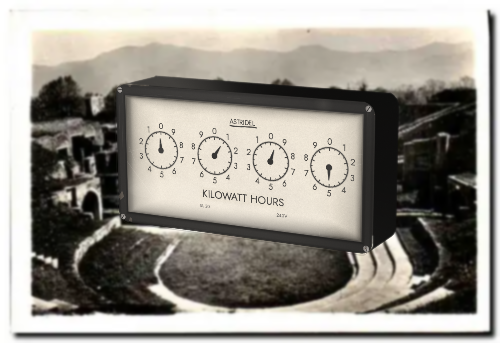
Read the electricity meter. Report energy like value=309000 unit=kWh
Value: value=95 unit=kWh
